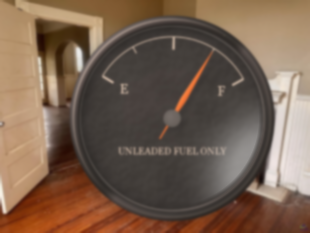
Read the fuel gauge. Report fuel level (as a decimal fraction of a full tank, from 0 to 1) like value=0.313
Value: value=0.75
